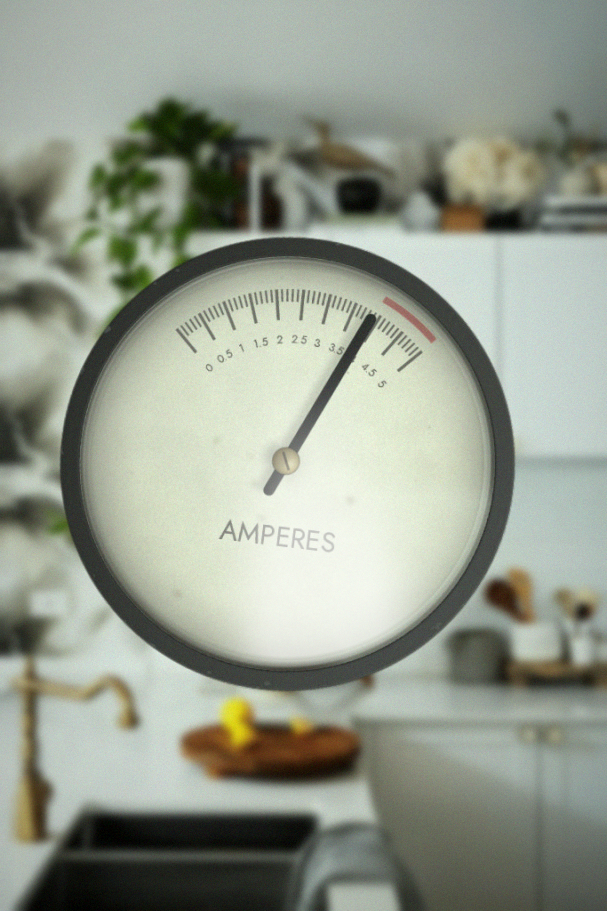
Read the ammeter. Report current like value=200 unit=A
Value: value=3.9 unit=A
